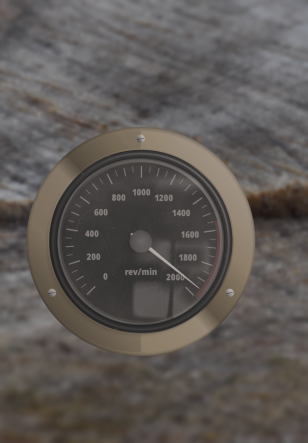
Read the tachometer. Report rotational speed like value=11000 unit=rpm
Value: value=1950 unit=rpm
